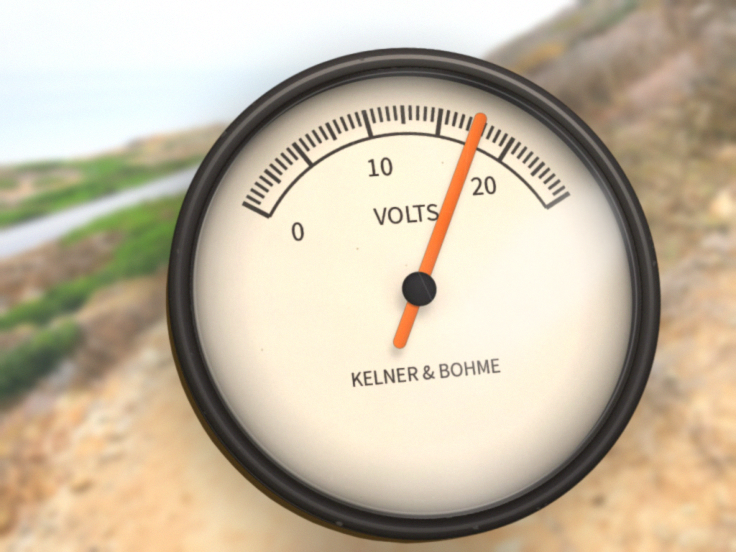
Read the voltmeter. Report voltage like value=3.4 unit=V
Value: value=17.5 unit=V
